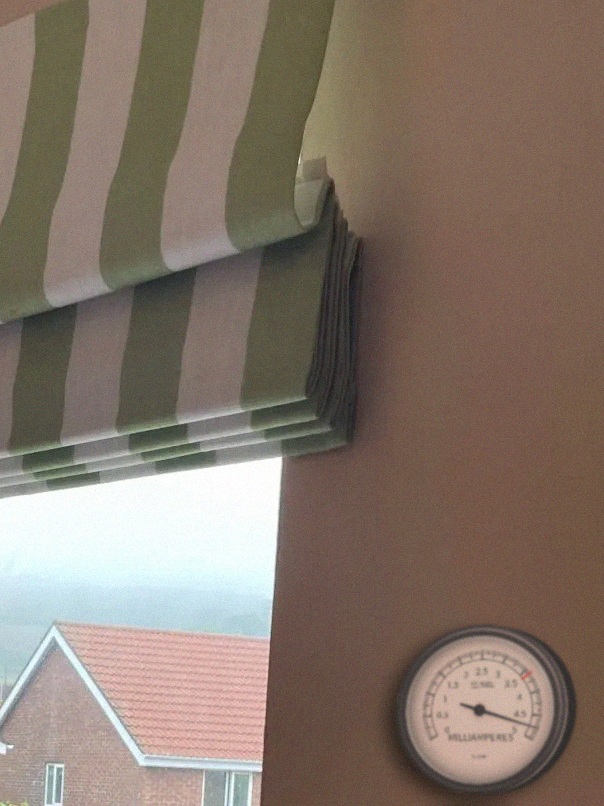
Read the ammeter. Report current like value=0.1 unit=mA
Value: value=4.75 unit=mA
